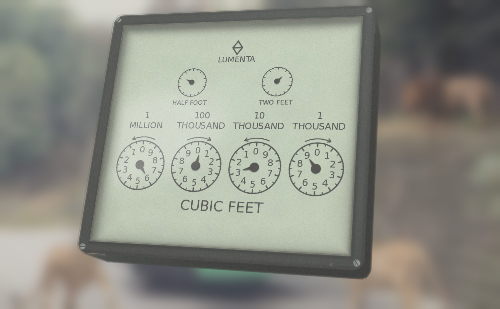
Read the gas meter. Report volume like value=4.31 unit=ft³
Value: value=602900 unit=ft³
